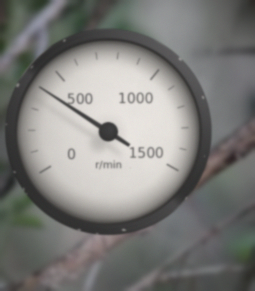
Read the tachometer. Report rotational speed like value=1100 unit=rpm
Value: value=400 unit=rpm
